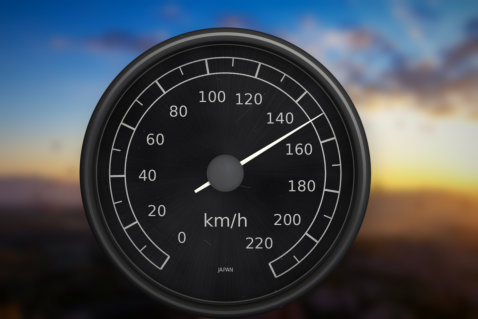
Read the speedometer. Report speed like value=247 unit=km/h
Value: value=150 unit=km/h
